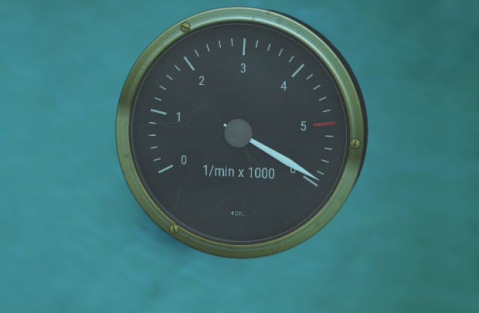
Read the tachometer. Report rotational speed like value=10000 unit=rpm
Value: value=5900 unit=rpm
